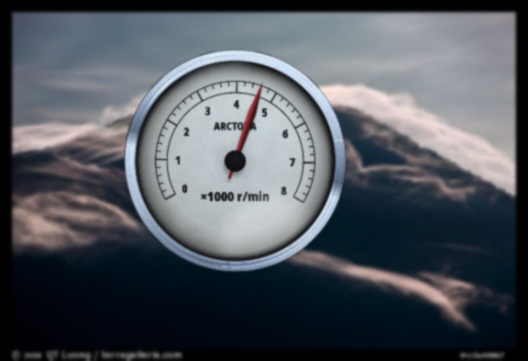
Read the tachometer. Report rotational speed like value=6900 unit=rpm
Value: value=4600 unit=rpm
